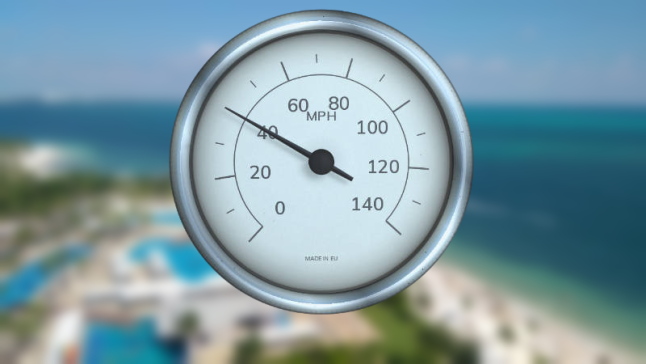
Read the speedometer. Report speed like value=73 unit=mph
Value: value=40 unit=mph
